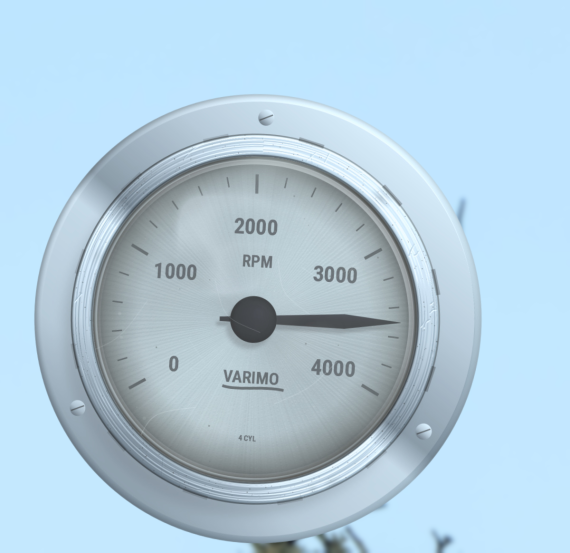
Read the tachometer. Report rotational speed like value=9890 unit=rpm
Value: value=3500 unit=rpm
